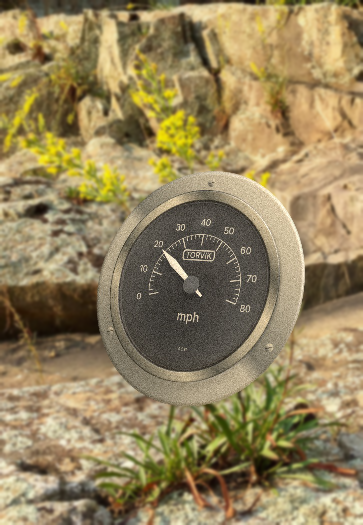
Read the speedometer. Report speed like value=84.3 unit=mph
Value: value=20 unit=mph
